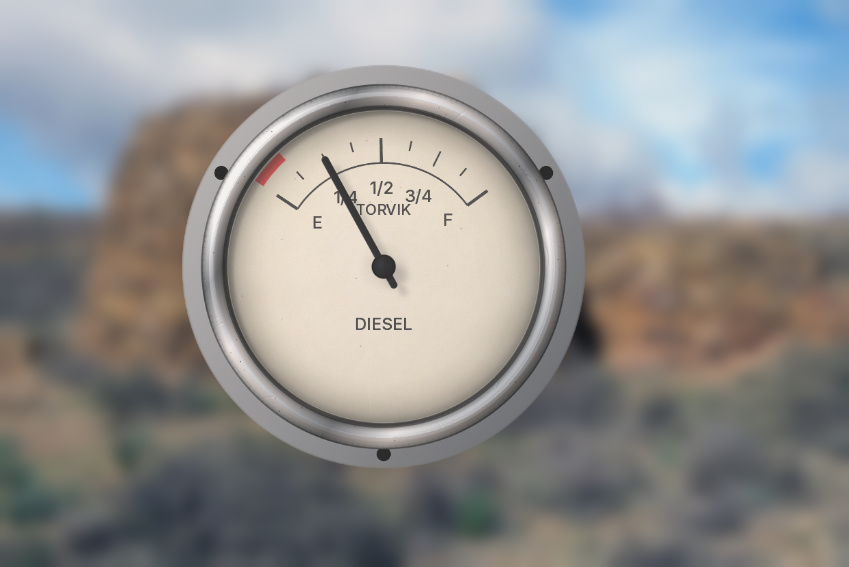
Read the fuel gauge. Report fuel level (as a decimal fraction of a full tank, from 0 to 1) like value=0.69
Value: value=0.25
